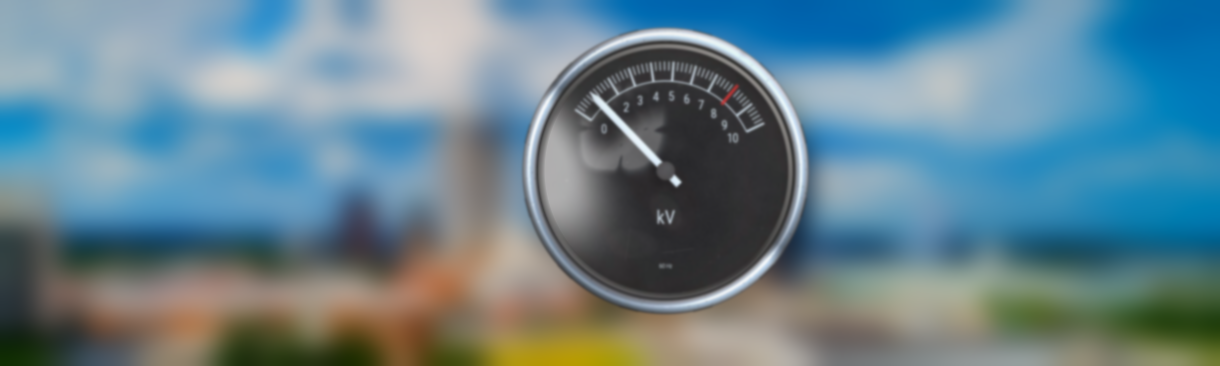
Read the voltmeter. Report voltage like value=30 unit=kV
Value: value=1 unit=kV
